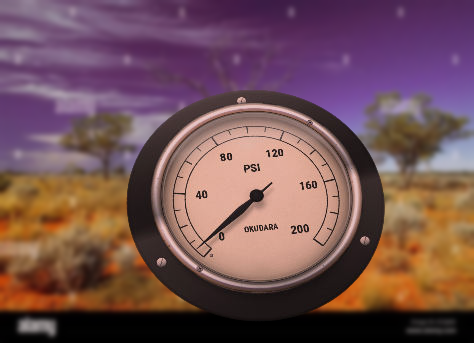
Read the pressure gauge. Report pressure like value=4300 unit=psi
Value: value=5 unit=psi
